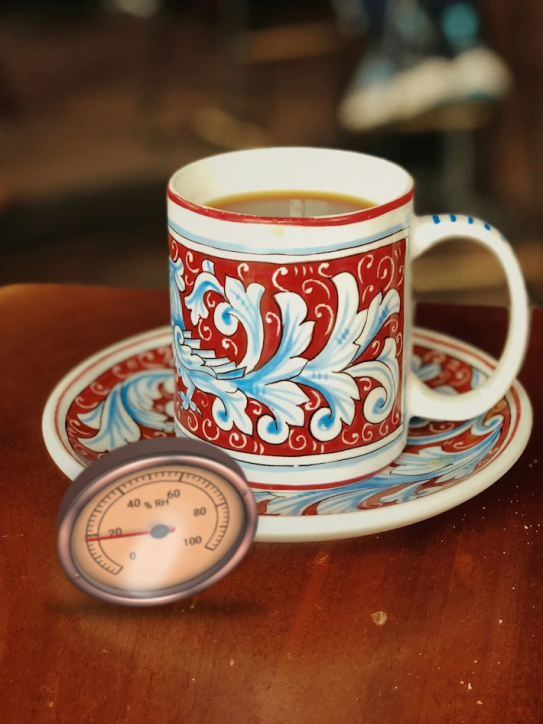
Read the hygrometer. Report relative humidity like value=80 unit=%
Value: value=20 unit=%
